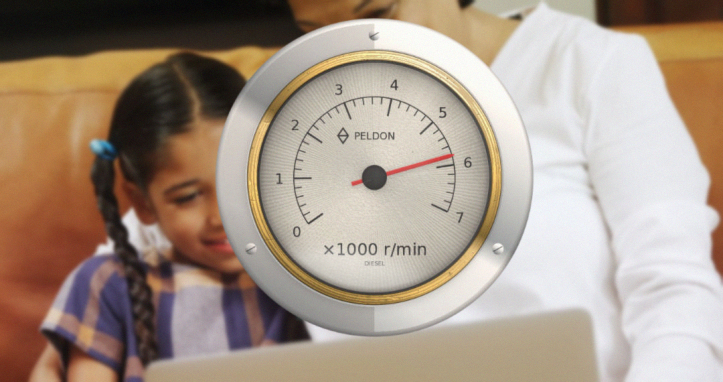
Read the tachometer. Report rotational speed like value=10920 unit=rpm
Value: value=5800 unit=rpm
